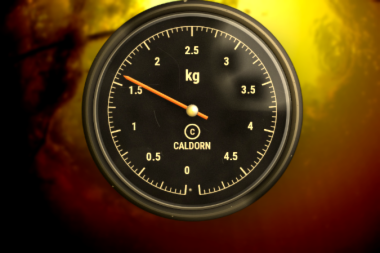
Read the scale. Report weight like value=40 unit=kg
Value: value=1.6 unit=kg
